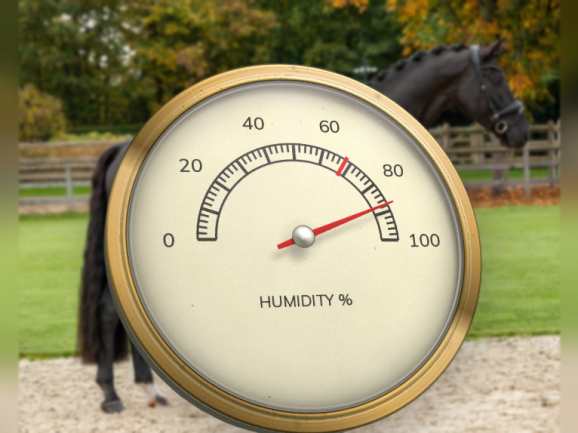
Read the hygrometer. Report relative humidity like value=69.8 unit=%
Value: value=88 unit=%
